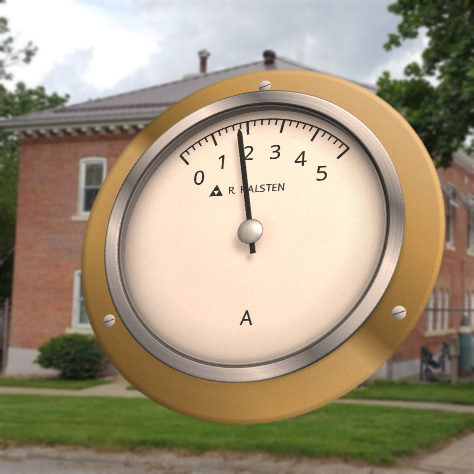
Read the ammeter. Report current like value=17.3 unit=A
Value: value=1.8 unit=A
